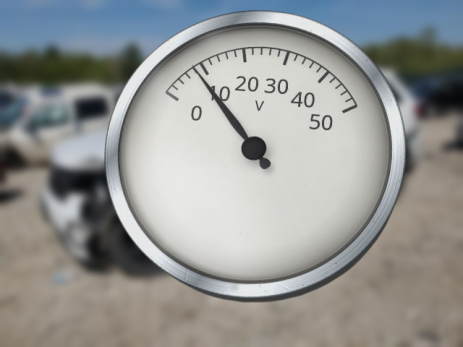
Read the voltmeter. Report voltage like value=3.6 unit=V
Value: value=8 unit=V
